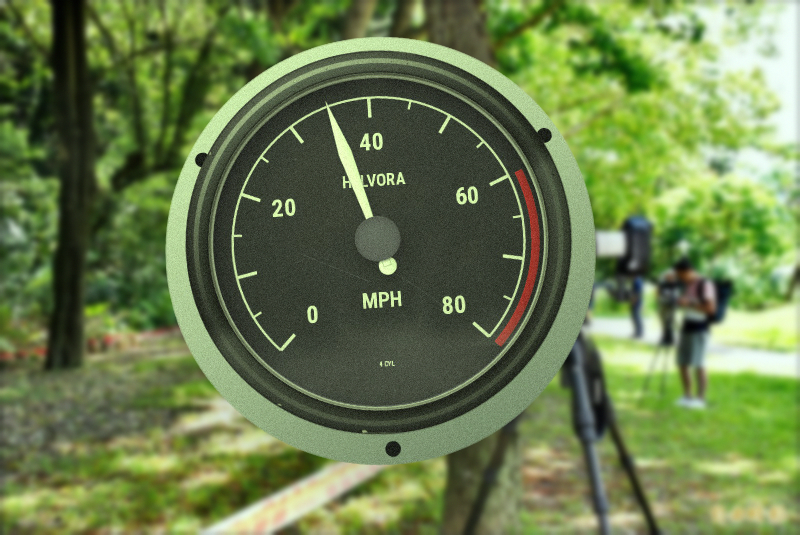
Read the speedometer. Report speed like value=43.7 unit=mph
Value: value=35 unit=mph
